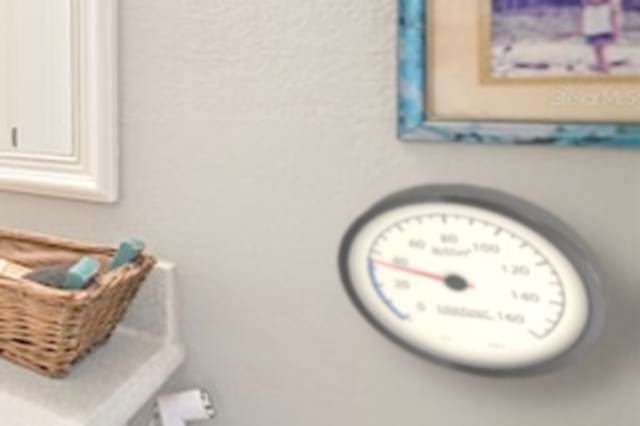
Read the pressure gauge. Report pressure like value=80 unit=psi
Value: value=35 unit=psi
